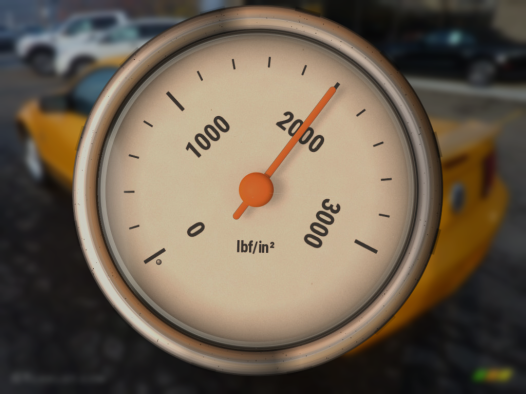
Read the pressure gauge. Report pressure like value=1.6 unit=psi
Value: value=2000 unit=psi
